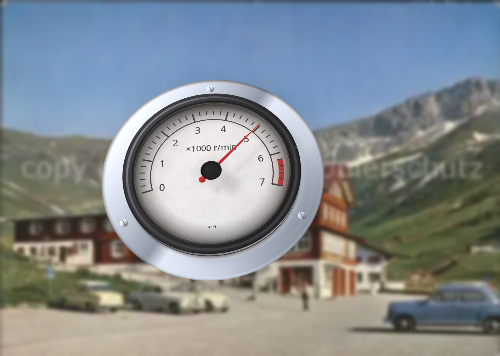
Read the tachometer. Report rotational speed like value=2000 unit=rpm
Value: value=5000 unit=rpm
